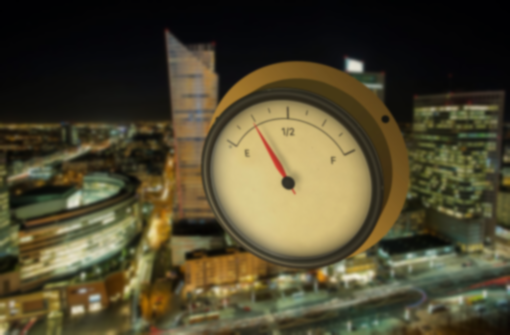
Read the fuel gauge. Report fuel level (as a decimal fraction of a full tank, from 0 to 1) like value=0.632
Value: value=0.25
